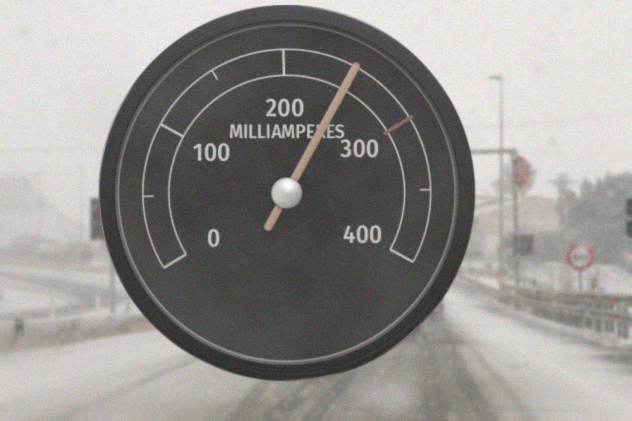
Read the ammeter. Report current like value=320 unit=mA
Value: value=250 unit=mA
